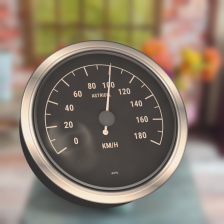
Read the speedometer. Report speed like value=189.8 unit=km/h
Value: value=100 unit=km/h
